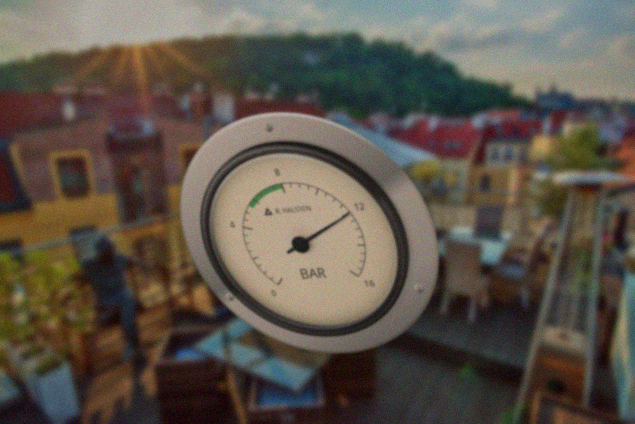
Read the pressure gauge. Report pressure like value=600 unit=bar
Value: value=12 unit=bar
